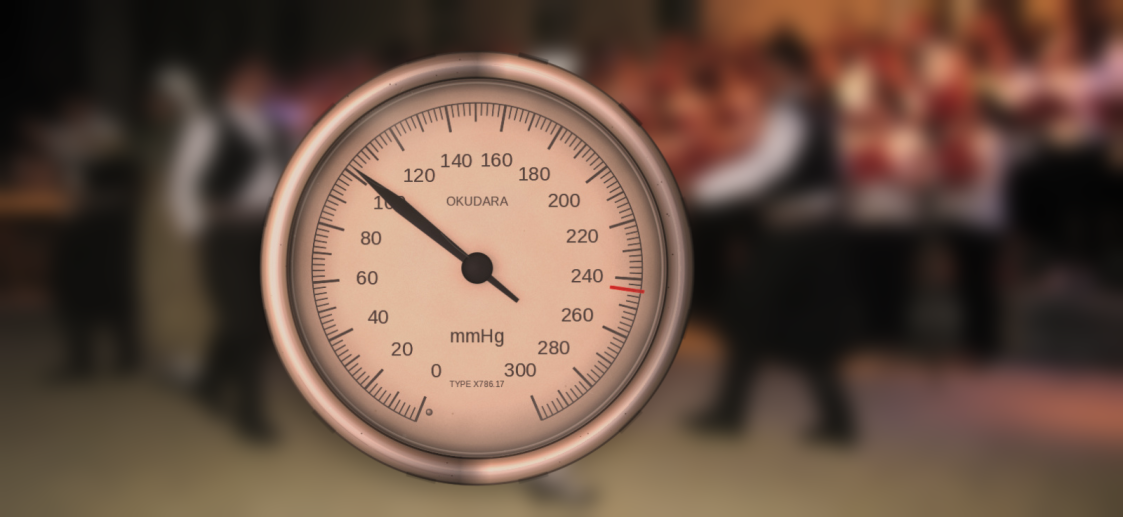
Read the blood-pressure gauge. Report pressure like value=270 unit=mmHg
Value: value=102 unit=mmHg
